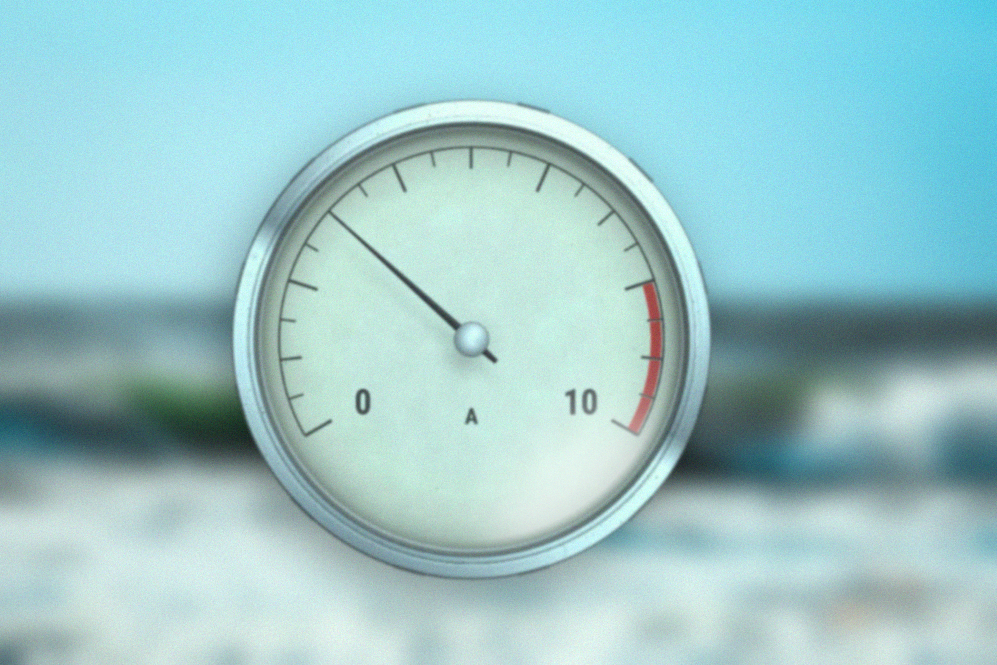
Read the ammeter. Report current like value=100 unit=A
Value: value=3 unit=A
